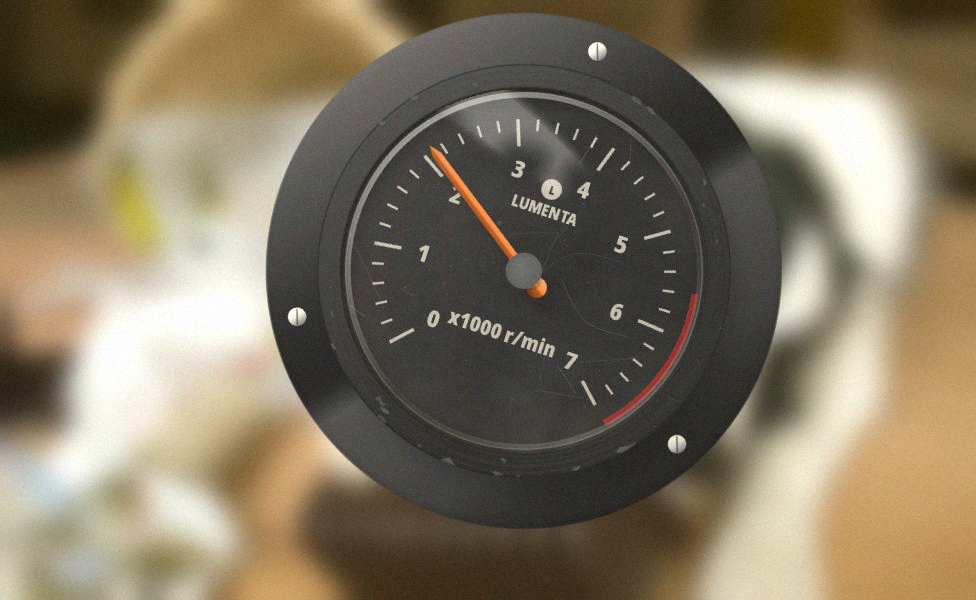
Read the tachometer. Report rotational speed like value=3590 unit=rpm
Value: value=2100 unit=rpm
